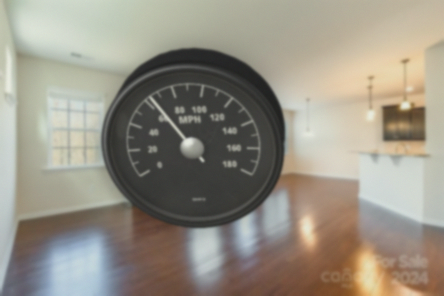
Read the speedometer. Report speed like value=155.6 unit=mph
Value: value=65 unit=mph
